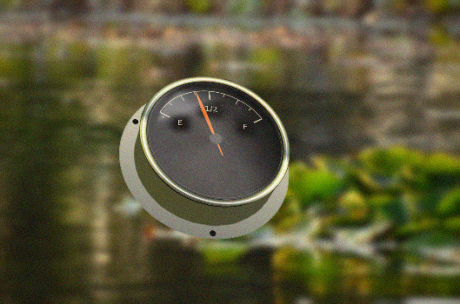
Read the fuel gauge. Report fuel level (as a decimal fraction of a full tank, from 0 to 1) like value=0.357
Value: value=0.375
